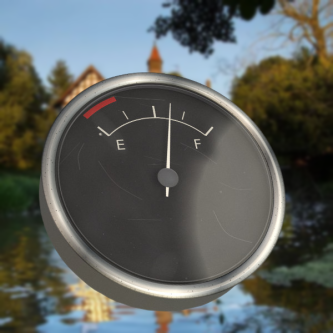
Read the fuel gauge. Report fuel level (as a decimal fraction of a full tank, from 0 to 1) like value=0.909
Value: value=0.625
